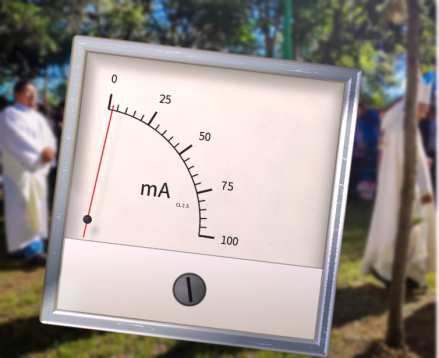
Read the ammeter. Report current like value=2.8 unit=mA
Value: value=2.5 unit=mA
